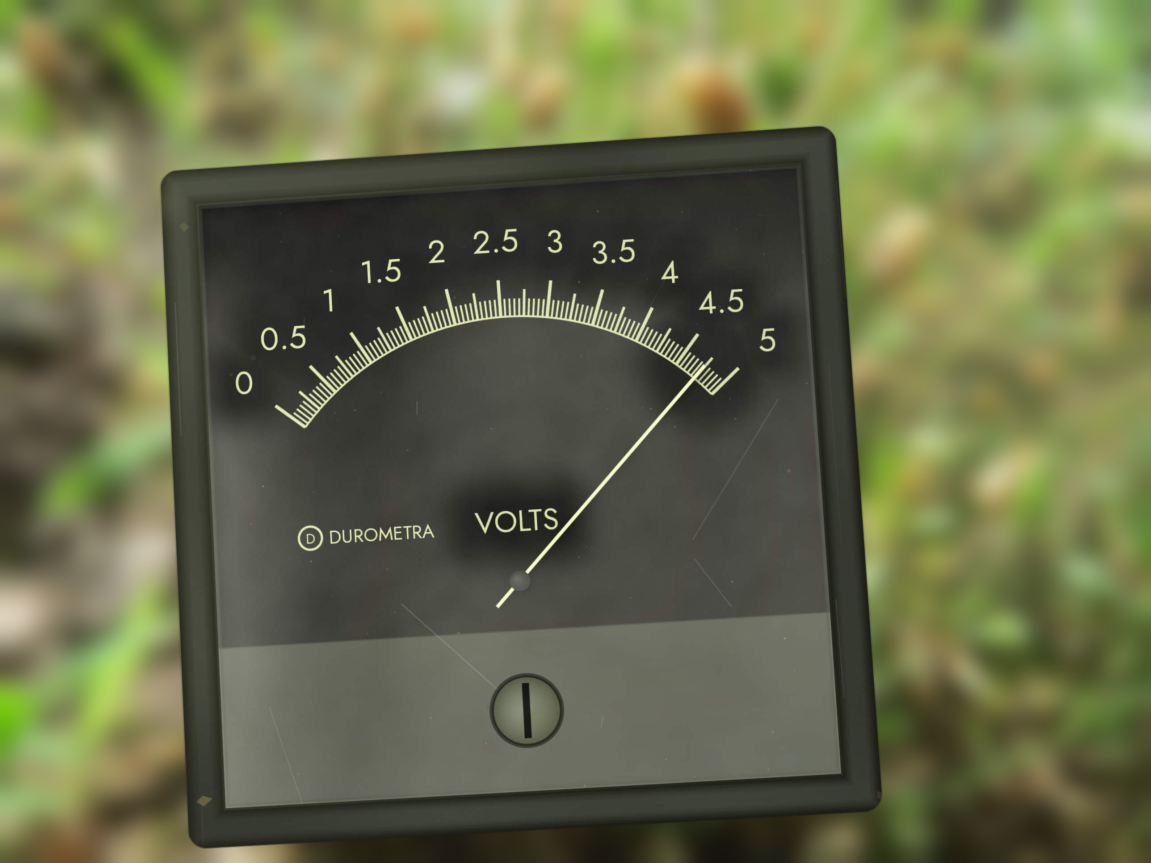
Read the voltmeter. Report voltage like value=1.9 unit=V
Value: value=4.75 unit=V
